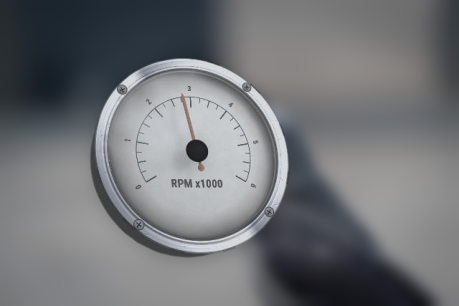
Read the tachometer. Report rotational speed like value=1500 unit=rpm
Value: value=2750 unit=rpm
